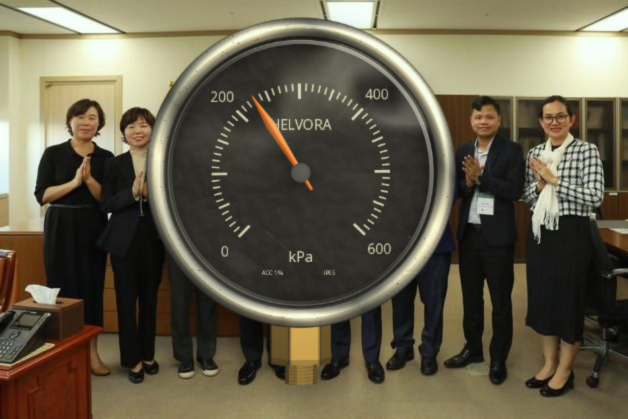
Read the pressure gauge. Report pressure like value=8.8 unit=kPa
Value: value=230 unit=kPa
